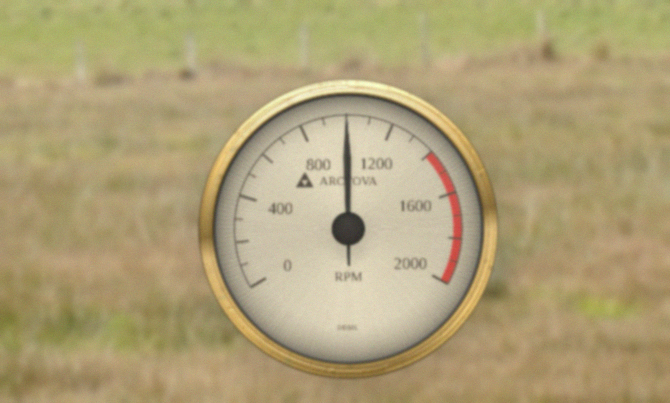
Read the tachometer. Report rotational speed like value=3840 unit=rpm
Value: value=1000 unit=rpm
